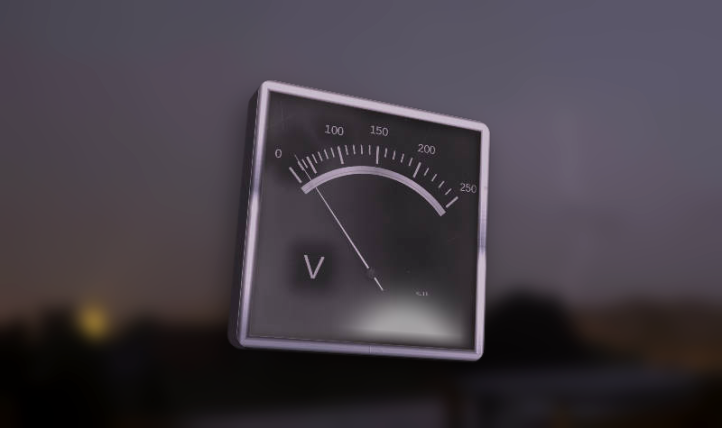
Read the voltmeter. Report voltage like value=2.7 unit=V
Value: value=30 unit=V
